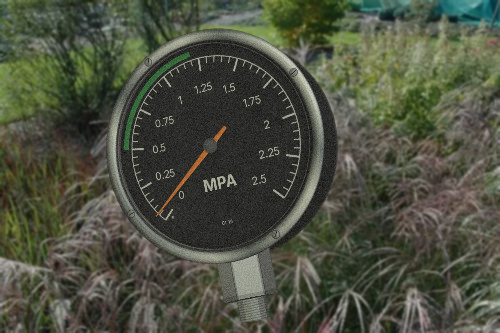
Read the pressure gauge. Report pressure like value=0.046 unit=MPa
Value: value=0.05 unit=MPa
